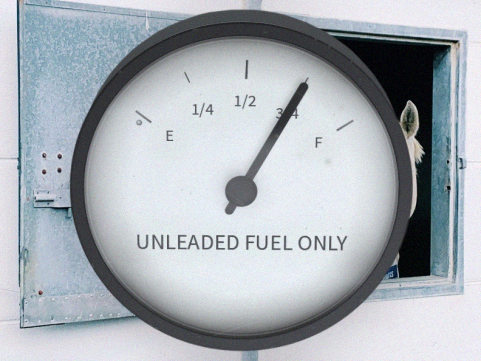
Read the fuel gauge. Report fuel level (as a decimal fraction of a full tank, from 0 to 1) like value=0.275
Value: value=0.75
